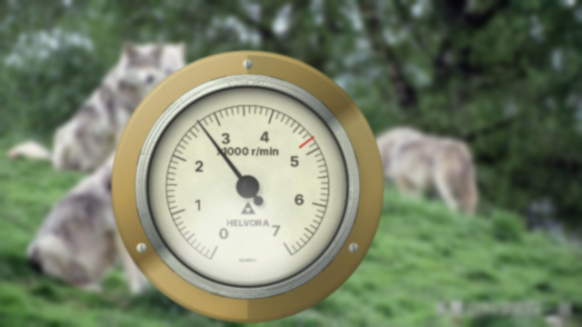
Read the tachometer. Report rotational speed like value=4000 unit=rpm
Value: value=2700 unit=rpm
